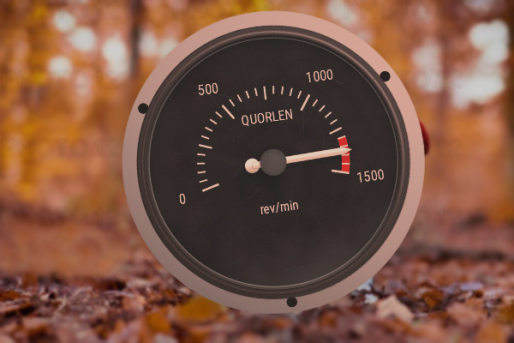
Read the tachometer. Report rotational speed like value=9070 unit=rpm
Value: value=1375 unit=rpm
